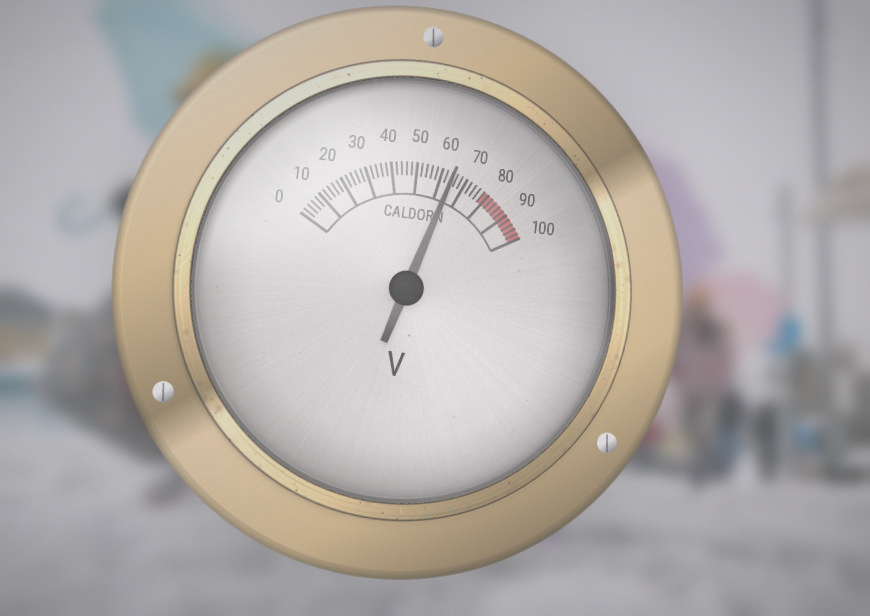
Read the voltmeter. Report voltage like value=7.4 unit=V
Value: value=64 unit=V
